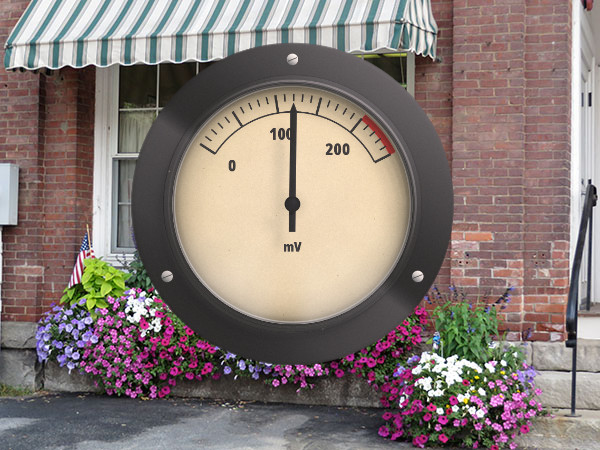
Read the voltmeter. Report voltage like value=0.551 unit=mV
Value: value=120 unit=mV
